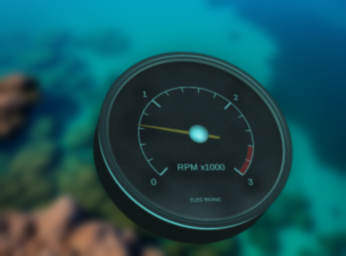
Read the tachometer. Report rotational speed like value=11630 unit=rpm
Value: value=600 unit=rpm
